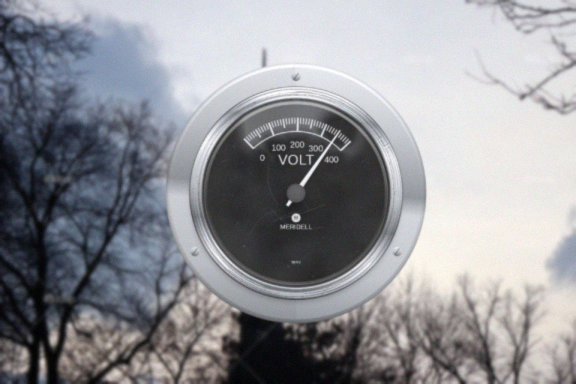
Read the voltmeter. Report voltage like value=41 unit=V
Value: value=350 unit=V
